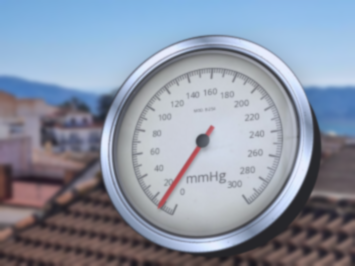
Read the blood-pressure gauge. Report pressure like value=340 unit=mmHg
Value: value=10 unit=mmHg
